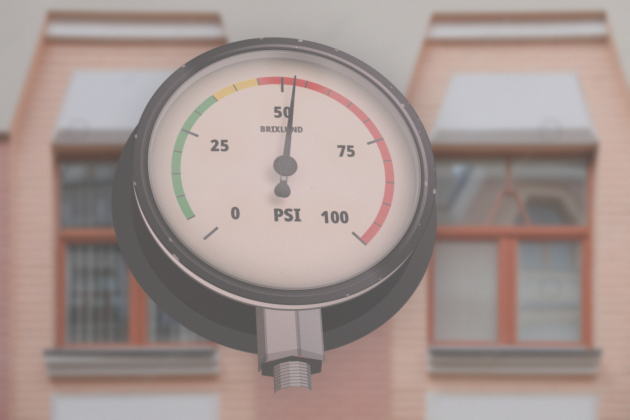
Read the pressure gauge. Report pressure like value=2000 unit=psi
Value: value=52.5 unit=psi
